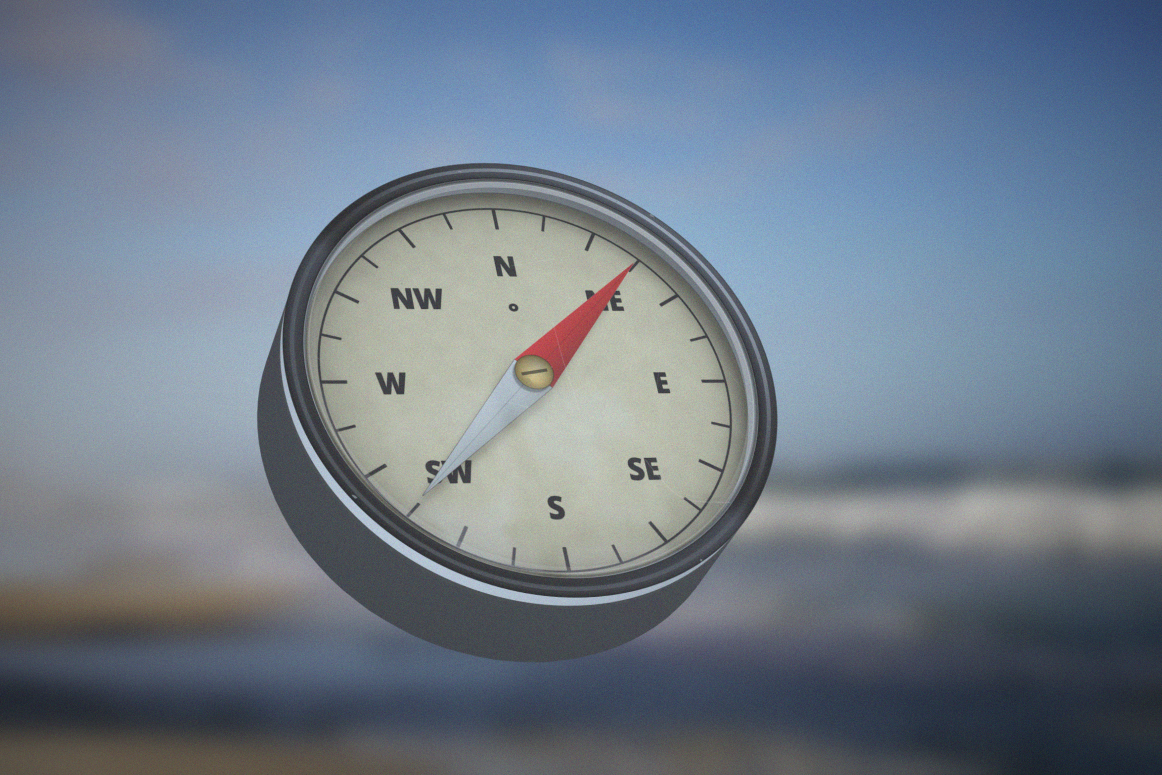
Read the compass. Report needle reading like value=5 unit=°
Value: value=45 unit=°
